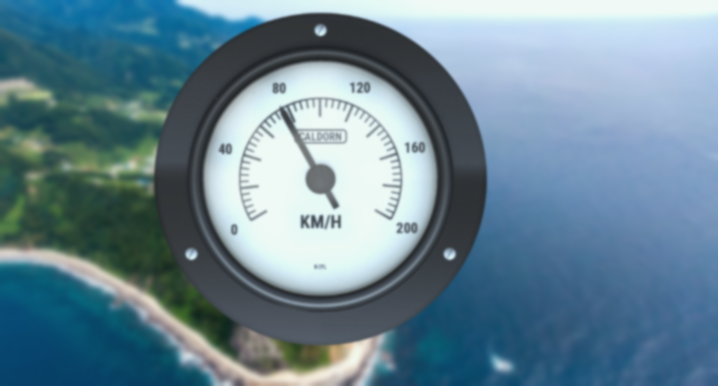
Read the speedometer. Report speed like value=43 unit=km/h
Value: value=76 unit=km/h
